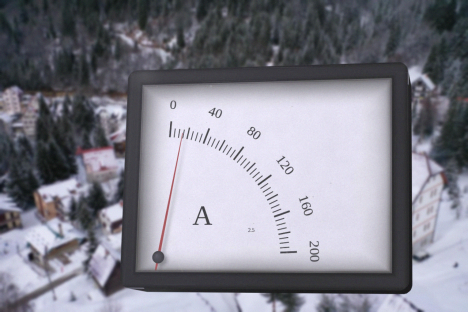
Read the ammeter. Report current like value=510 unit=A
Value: value=15 unit=A
